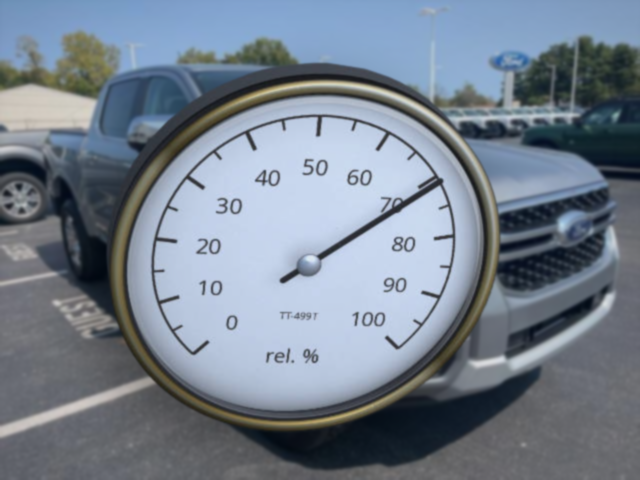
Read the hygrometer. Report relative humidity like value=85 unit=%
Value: value=70 unit=%
